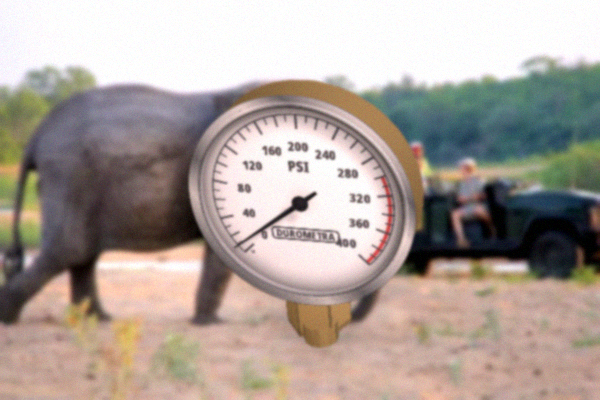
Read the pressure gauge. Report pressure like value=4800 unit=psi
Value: value=10 unit=psi
